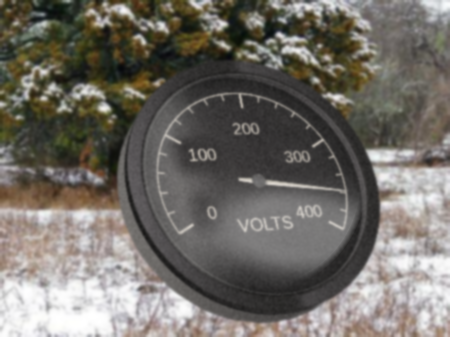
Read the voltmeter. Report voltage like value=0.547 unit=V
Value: value=360 unit=V
